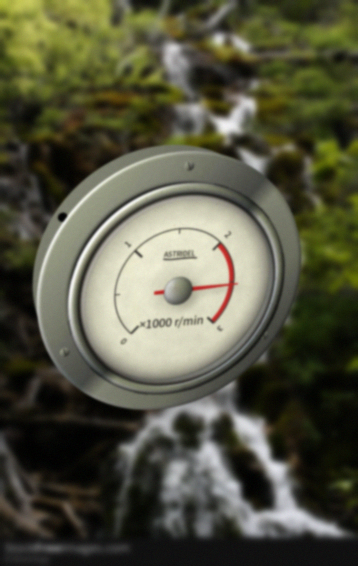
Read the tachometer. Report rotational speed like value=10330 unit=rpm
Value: value=2500 unit=rpm
